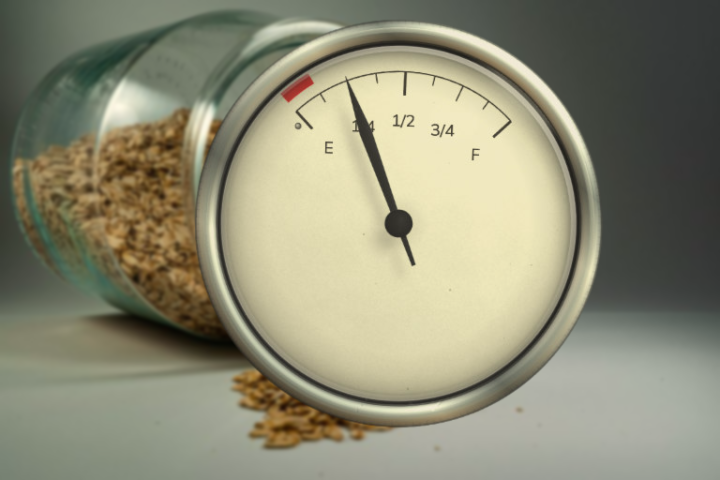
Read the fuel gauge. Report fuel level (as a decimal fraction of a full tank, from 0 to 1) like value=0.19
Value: value=0.25
